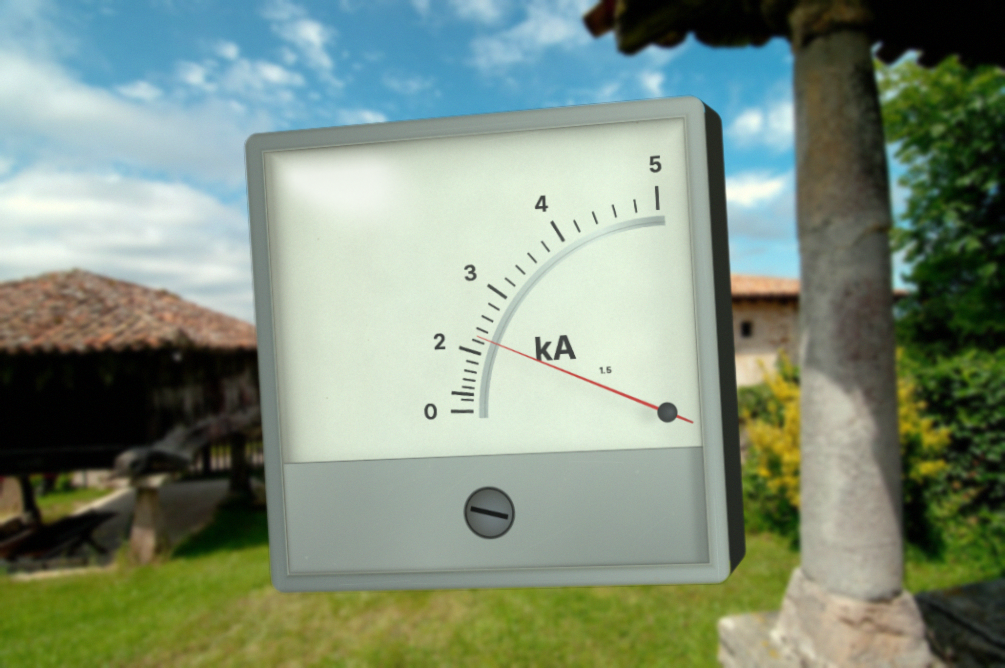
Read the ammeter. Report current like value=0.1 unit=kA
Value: value=2.3 unit=kA
